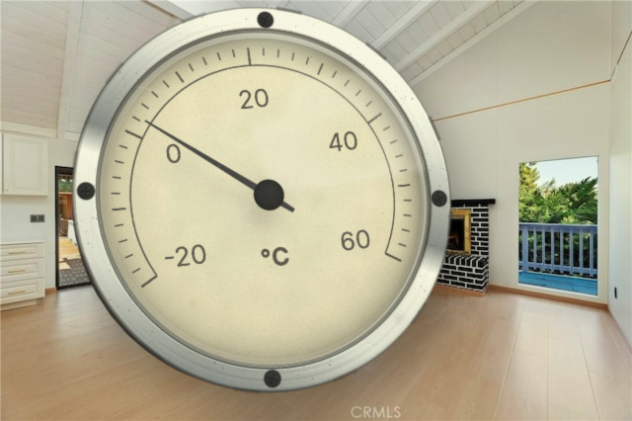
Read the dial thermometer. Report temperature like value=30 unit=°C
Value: value=2 unit=°C
